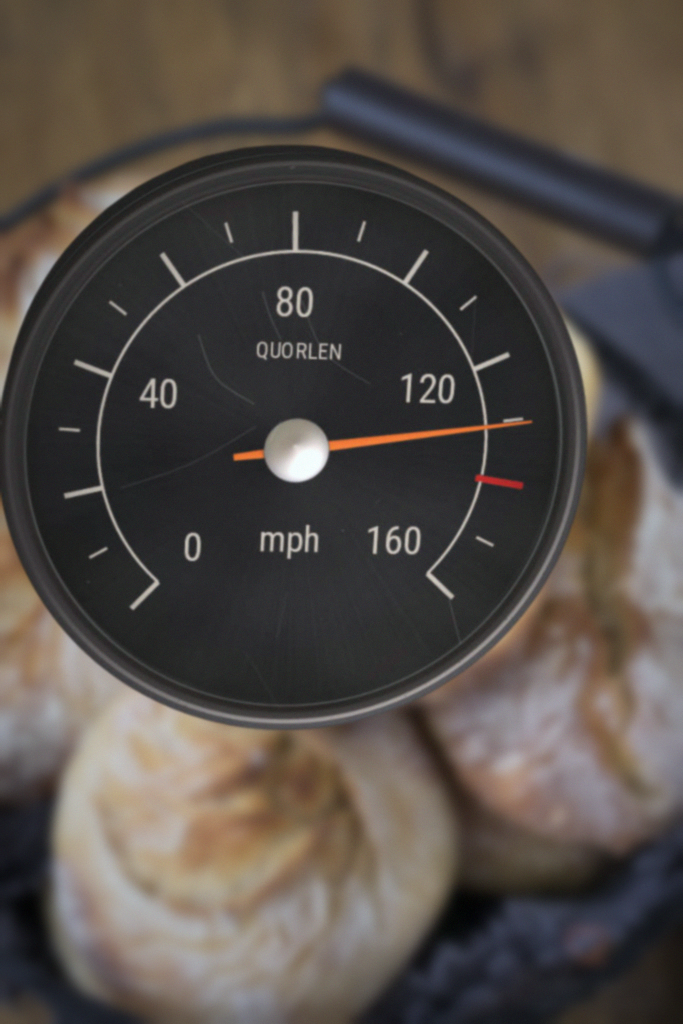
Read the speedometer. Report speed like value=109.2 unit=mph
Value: value=130 unit=mph
